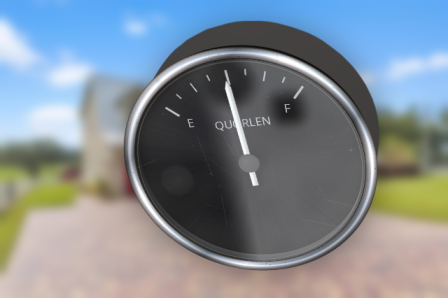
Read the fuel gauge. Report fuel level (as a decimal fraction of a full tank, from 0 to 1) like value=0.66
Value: value=0.5
